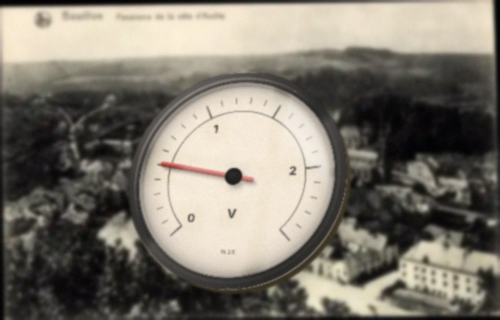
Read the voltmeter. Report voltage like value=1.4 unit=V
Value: value=0.5 unit=V
